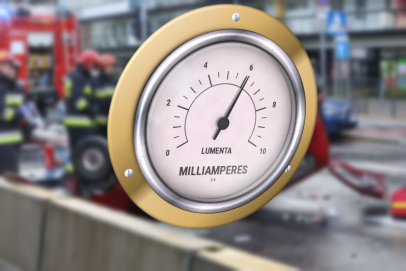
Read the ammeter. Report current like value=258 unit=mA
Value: value=6 unit=mA
